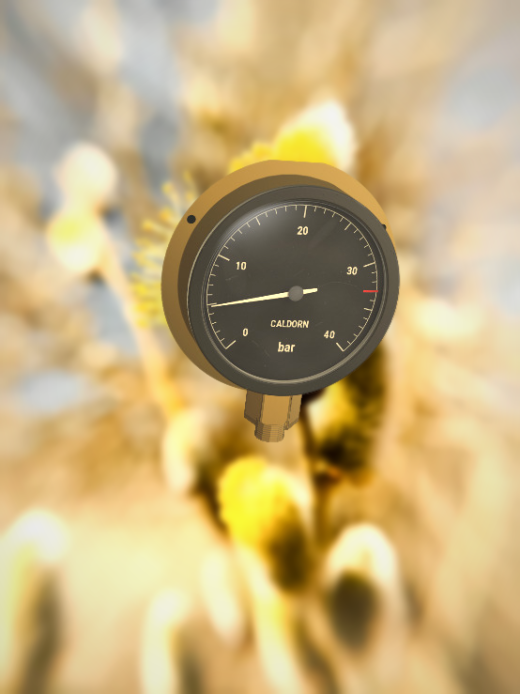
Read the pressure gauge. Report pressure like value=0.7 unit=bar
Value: value=5 unit=bar
